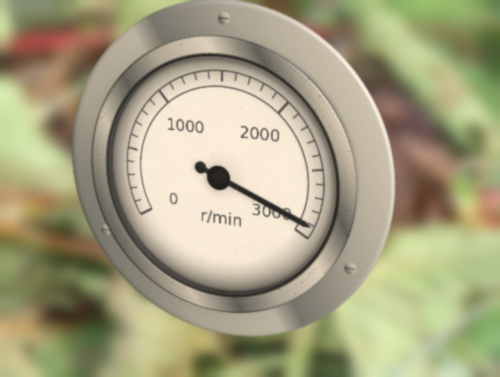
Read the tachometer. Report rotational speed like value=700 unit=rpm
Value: value=2900 unit=rpm
